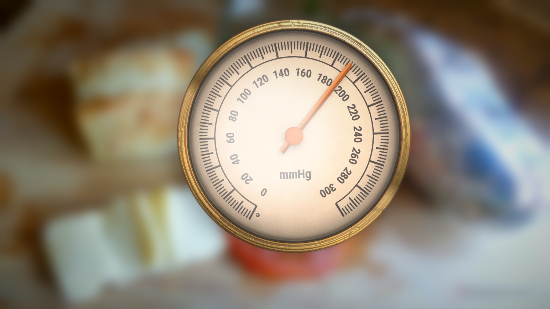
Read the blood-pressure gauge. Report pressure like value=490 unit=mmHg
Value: value=190 unit=mmHg
